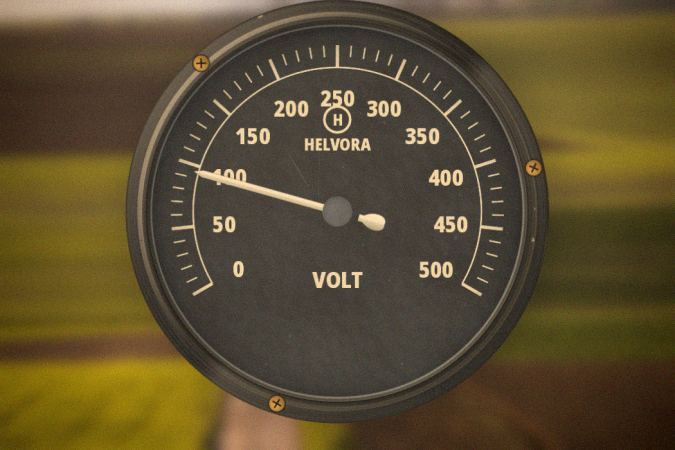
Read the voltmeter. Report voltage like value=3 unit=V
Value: value=95 unit=V
